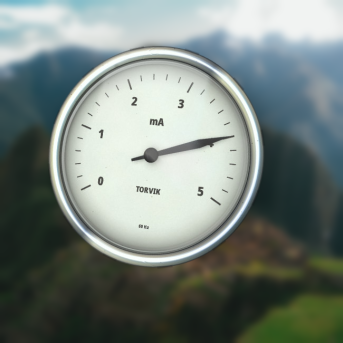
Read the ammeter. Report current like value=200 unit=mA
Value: value=4 unit=mA
